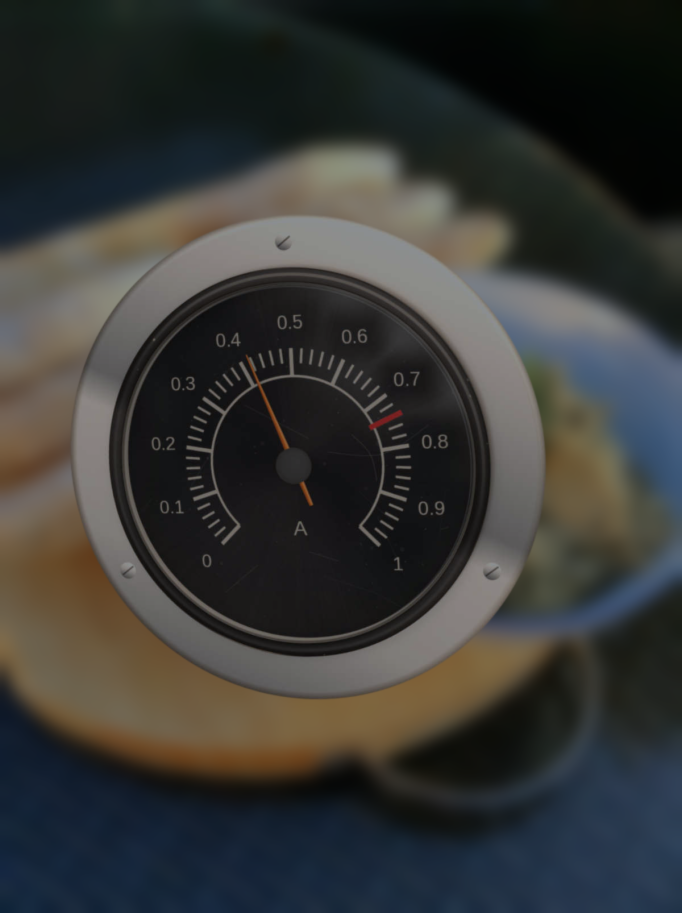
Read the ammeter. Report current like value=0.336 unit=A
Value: value=0.42 unit=A
